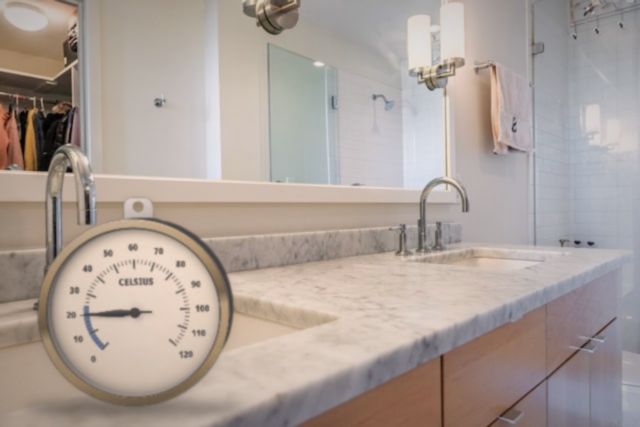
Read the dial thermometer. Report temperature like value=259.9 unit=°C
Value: value=20 unit=°C
